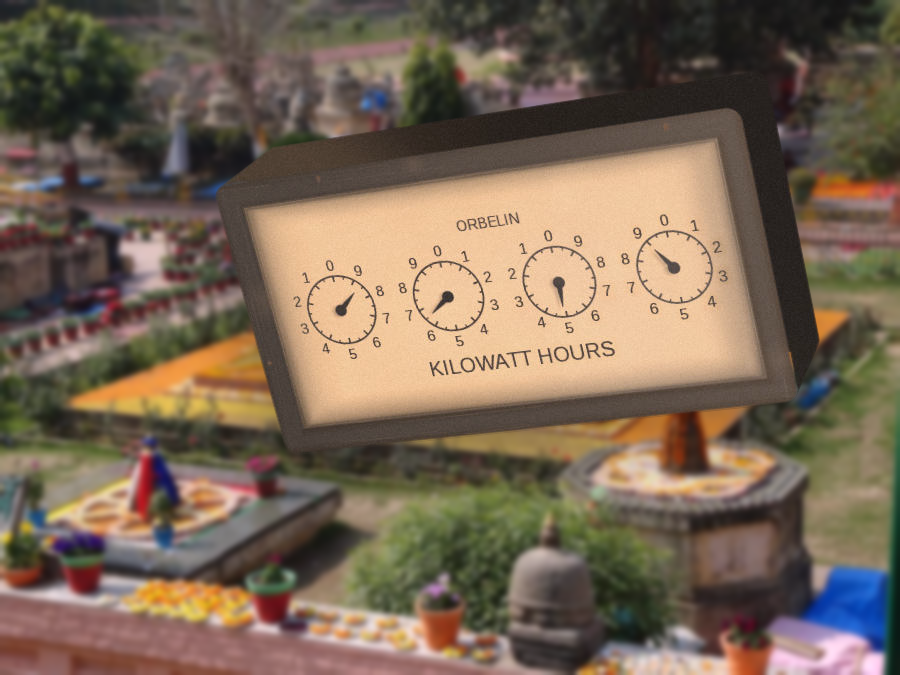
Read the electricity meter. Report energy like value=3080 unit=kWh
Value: value=8649 unit=kWh
